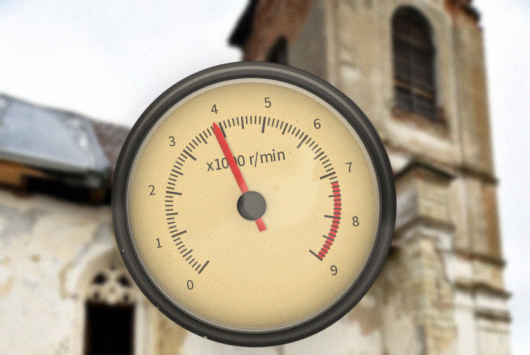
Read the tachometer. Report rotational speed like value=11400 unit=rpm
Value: value=3900 unit=rpm
